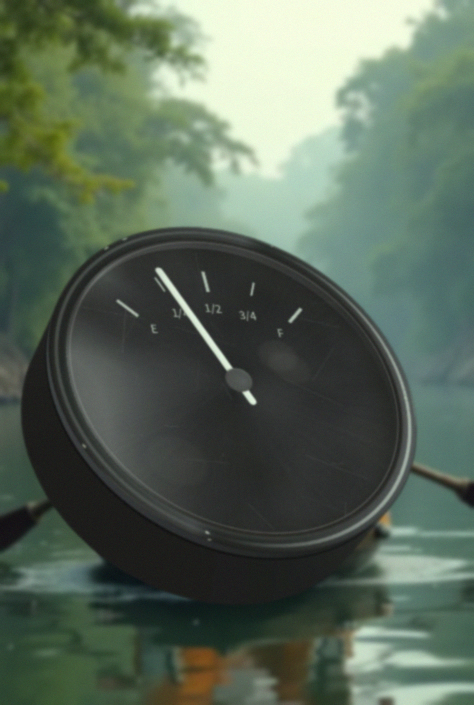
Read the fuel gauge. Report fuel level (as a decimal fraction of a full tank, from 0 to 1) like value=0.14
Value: value=0.25
